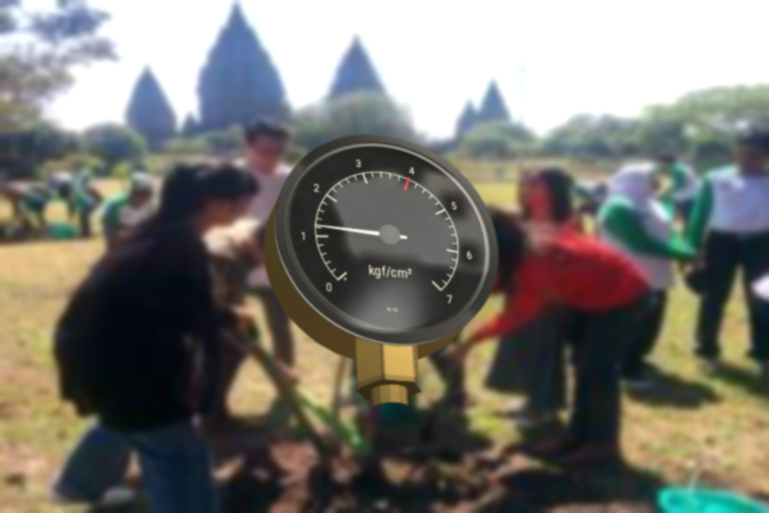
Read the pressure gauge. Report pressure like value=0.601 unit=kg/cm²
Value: value=1.2 unit=kg/cm²
